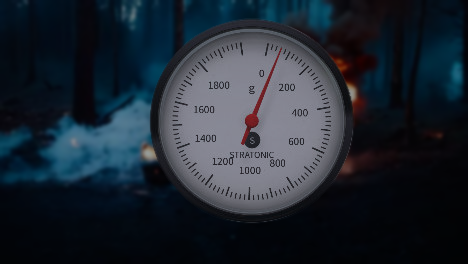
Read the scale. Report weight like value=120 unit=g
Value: value=60 unit=g
